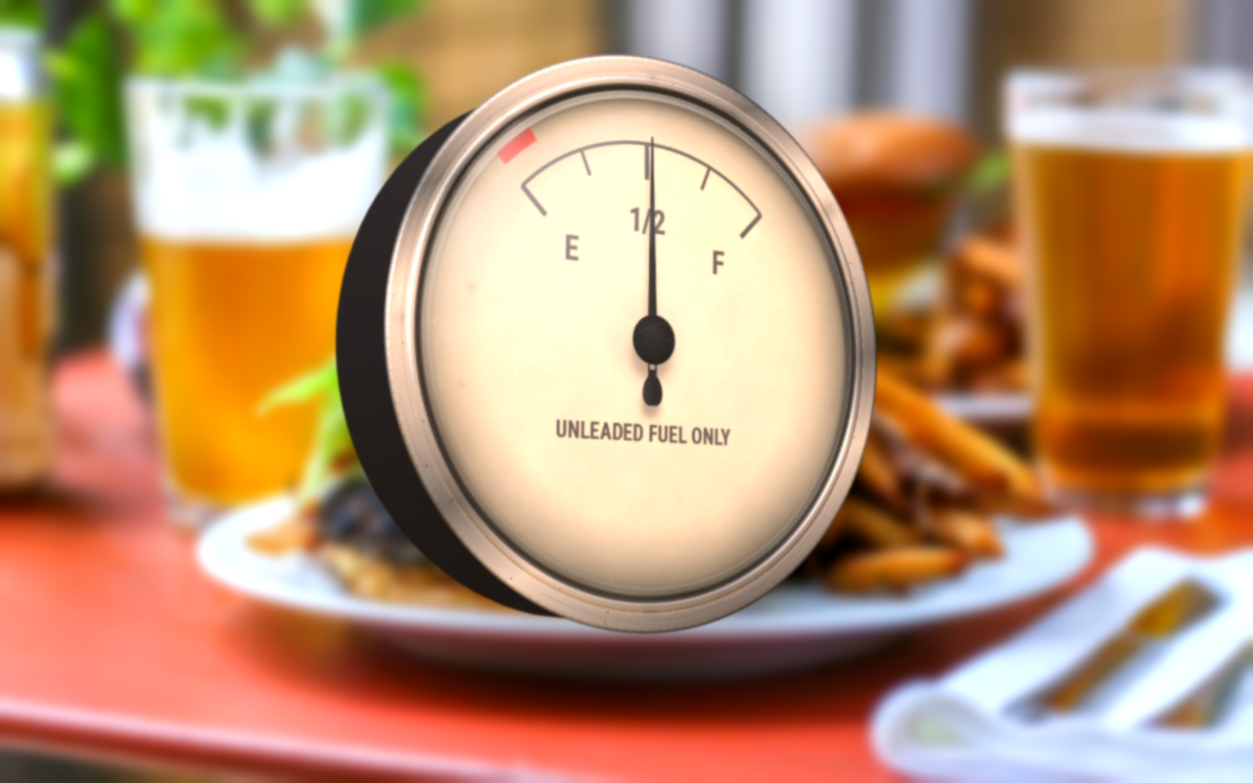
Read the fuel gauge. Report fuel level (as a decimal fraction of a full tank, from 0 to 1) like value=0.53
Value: value=0.5
